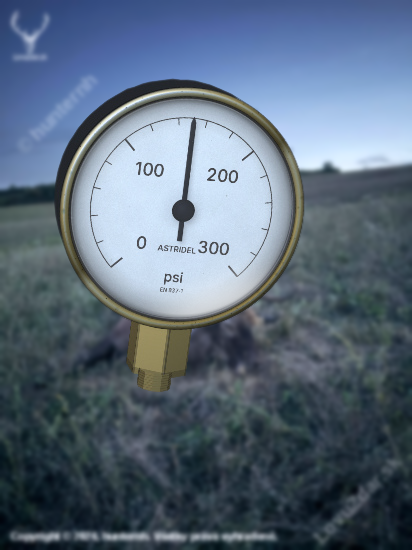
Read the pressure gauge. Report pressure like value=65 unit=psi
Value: value=150 unit=psi
